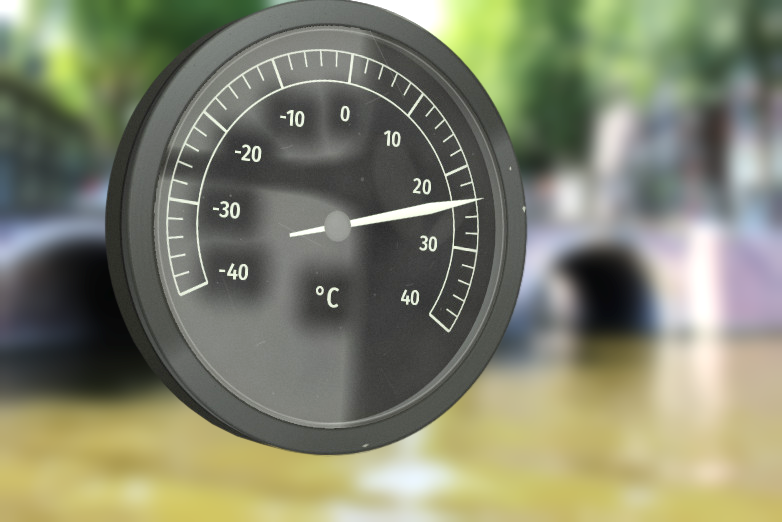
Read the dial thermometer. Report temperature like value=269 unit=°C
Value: value=24 unit=°C
